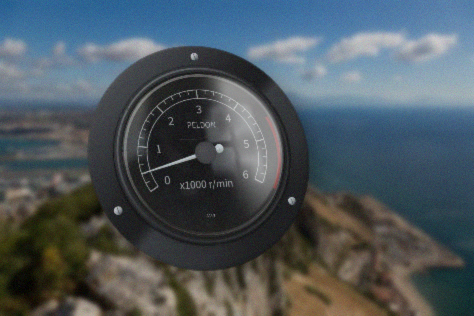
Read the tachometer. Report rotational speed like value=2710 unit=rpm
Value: value=400 unit=rpm
